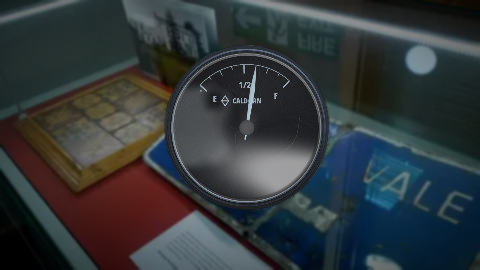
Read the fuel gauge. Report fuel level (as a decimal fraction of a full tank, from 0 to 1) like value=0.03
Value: value=0.625
